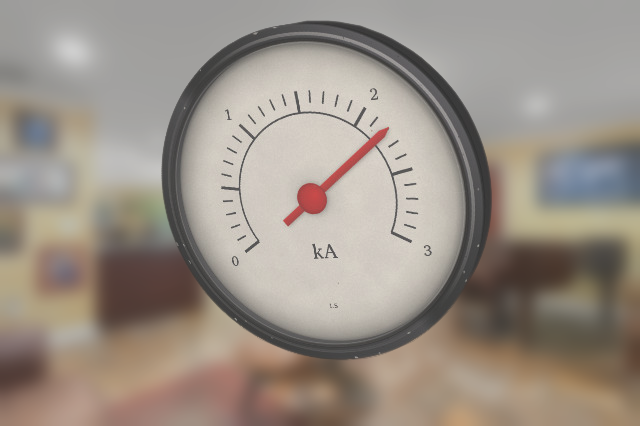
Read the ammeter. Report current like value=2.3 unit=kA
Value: value=2.2 unit=kA
